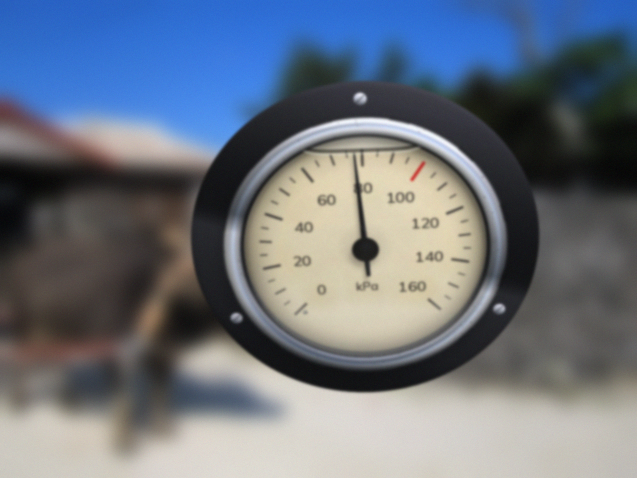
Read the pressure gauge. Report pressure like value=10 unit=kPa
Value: value=77.5 unit=kPa
